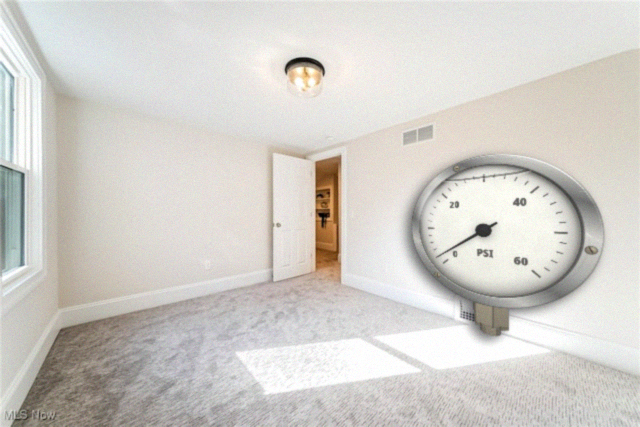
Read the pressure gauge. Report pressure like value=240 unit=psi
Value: value=2 unit=psi
